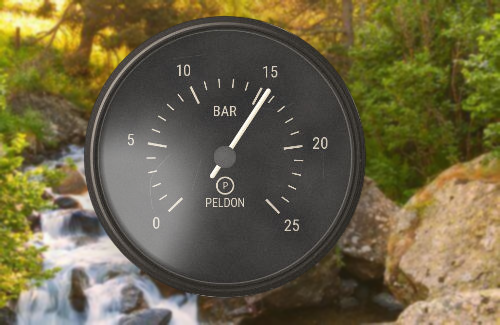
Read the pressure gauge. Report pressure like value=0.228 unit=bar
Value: value=15.5 unit=bar
